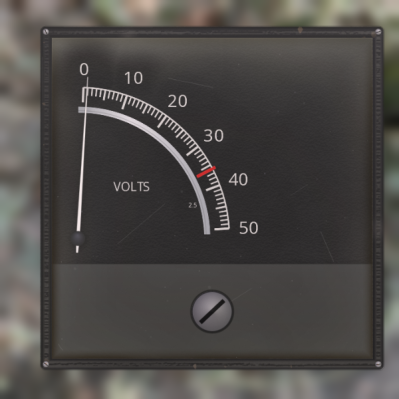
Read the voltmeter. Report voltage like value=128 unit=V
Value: value=1 unit=V
